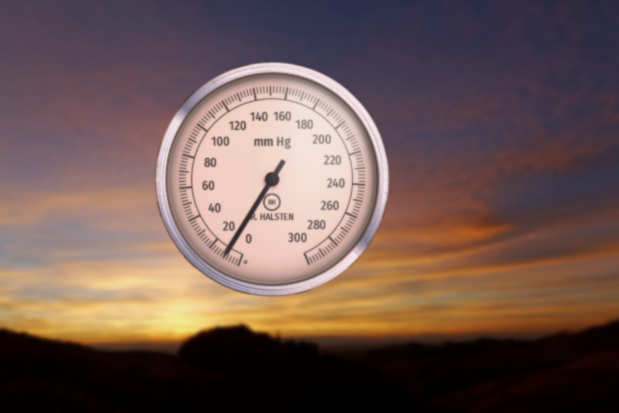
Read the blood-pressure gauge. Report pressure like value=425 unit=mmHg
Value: value=10 unit=mmHg
